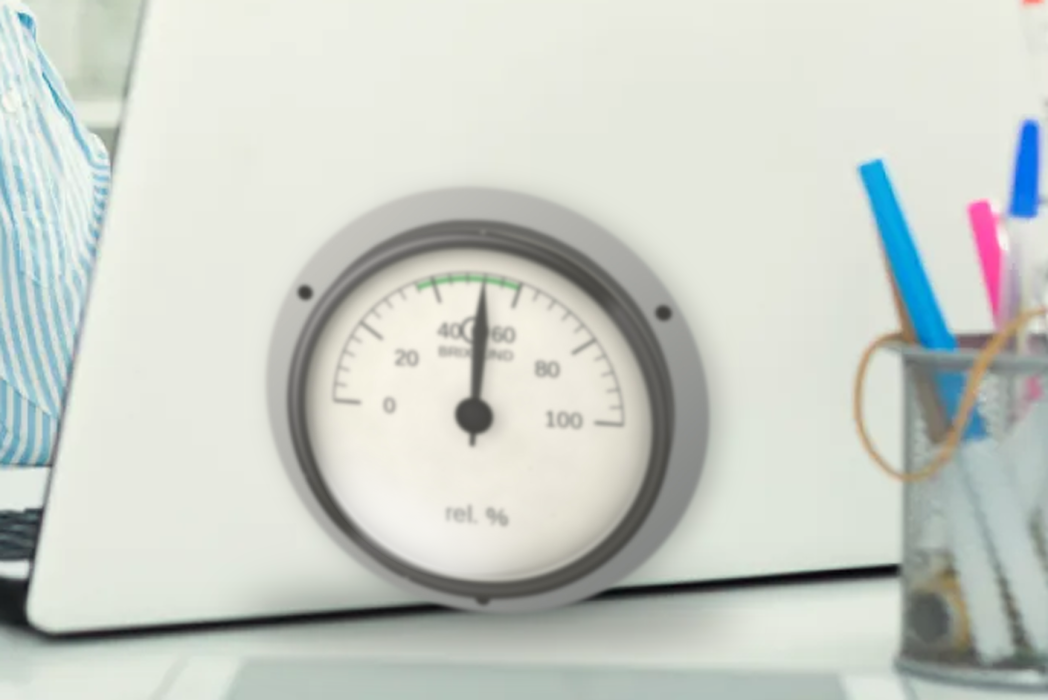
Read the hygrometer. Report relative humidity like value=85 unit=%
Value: value=52 unit=%
